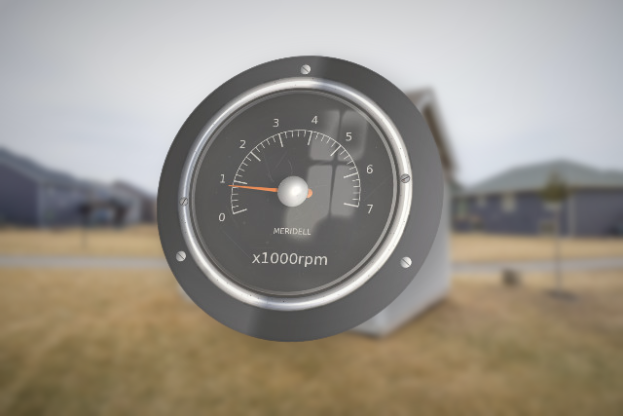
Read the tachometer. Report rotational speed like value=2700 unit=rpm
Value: value=800 unit=rpm
